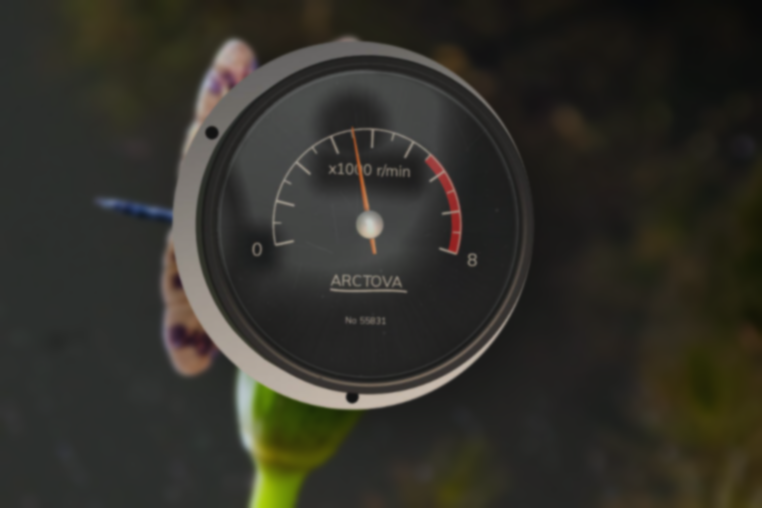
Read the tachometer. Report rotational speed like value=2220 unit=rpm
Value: value=3500 unit=rpm
